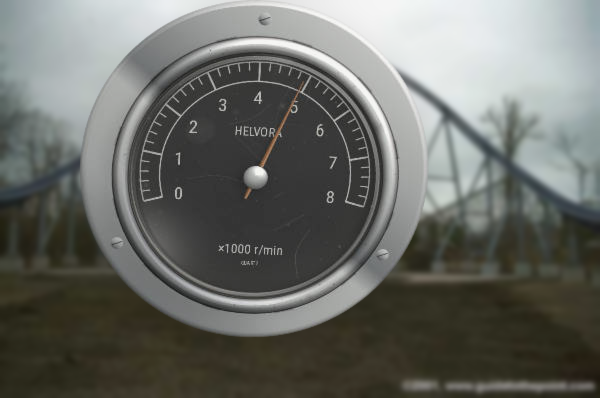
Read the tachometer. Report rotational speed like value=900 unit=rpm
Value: value=4900 unit=rpm
